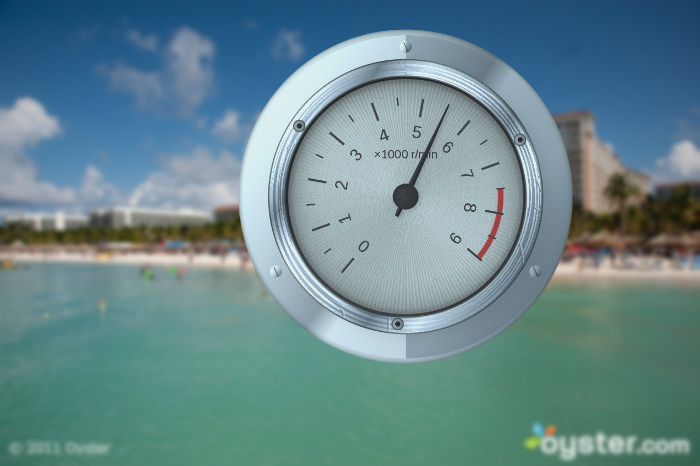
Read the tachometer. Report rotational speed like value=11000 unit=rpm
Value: value=5500 unit=rpm
